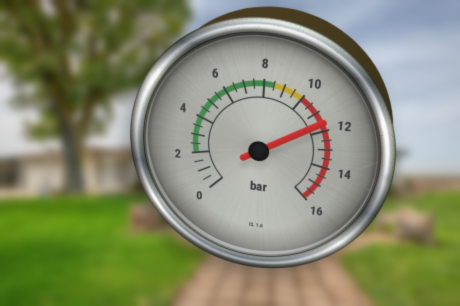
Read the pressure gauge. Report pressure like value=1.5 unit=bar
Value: value=11.5 unit=bar
